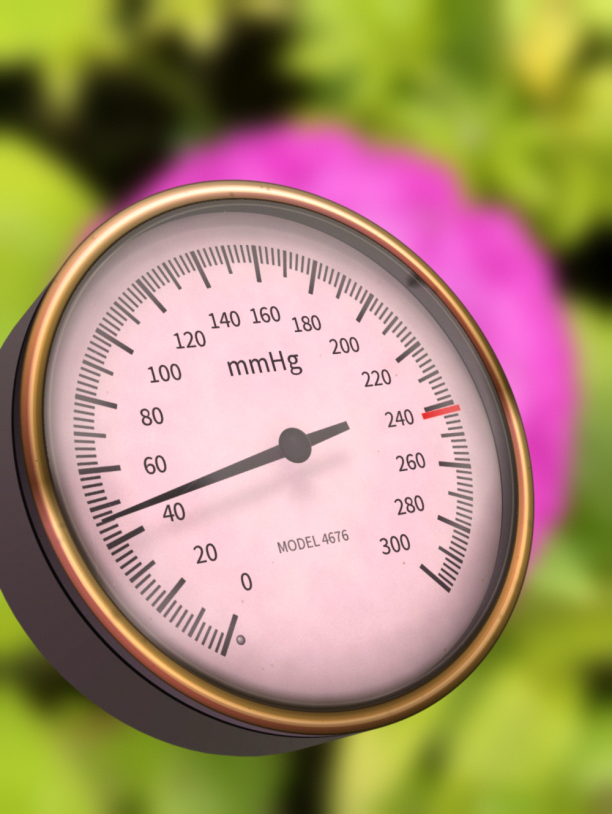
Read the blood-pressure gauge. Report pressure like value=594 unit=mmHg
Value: value=46 unit=mmHg
